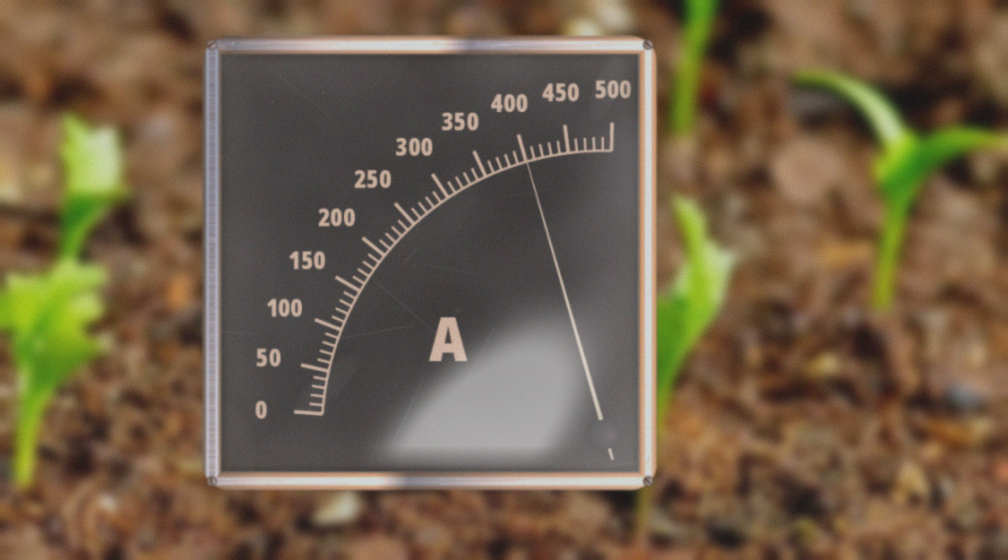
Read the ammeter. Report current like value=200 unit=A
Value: value=400 unit=A
